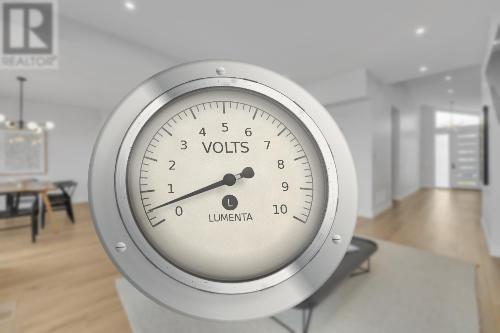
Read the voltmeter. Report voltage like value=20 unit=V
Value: value=0.4 unit=V
